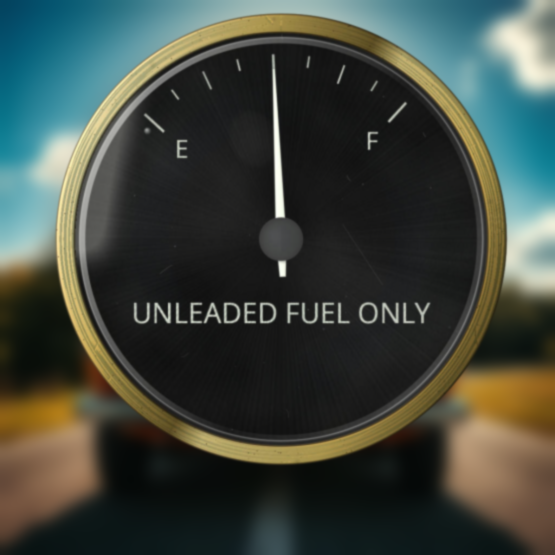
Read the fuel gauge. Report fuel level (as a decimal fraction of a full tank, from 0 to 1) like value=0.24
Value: value=0.5
